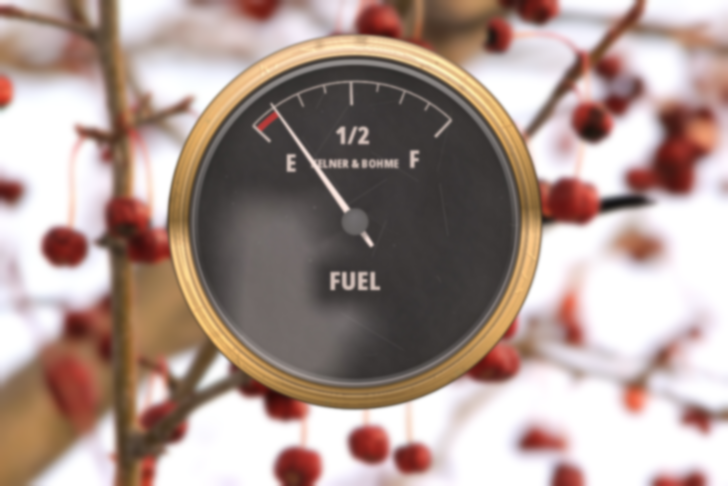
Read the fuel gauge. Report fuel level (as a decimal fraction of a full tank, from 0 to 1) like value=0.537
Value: value=0.125
